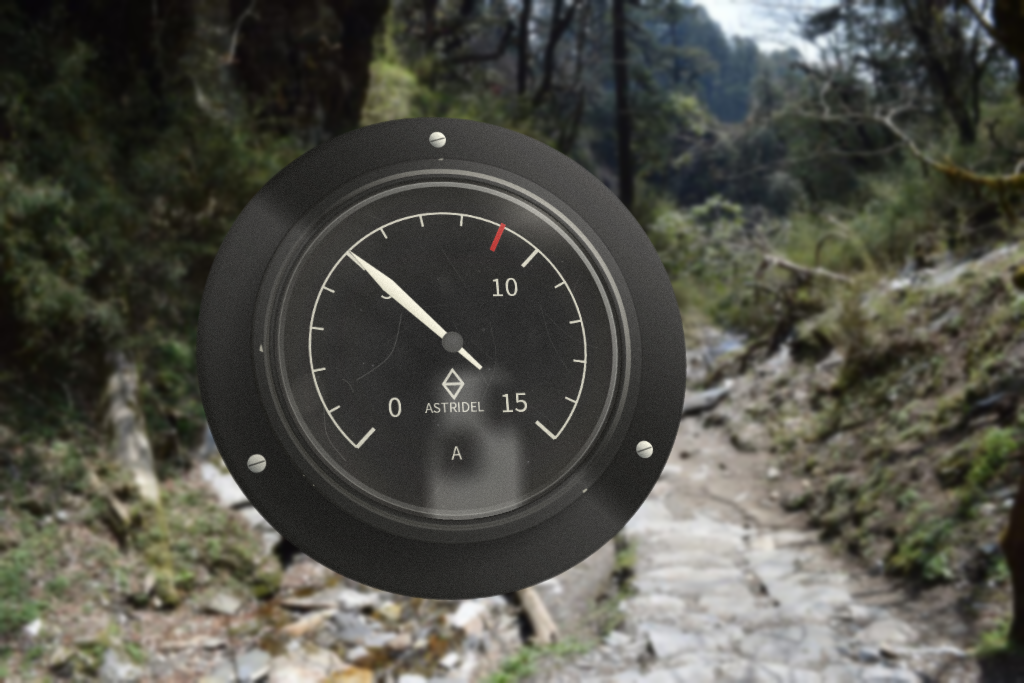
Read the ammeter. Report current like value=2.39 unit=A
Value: value=5 unit=A
